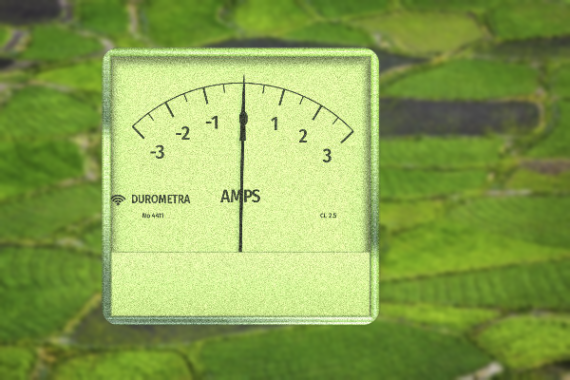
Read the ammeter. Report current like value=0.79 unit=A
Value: value=0 unit=A
